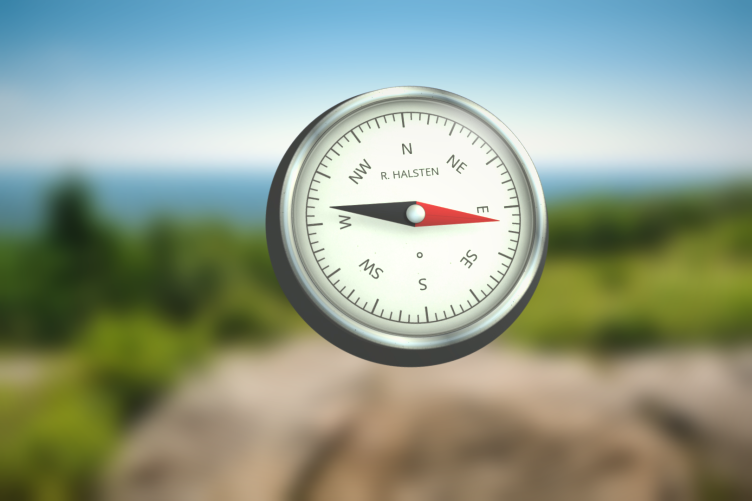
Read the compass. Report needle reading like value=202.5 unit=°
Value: value=100 unit=°
